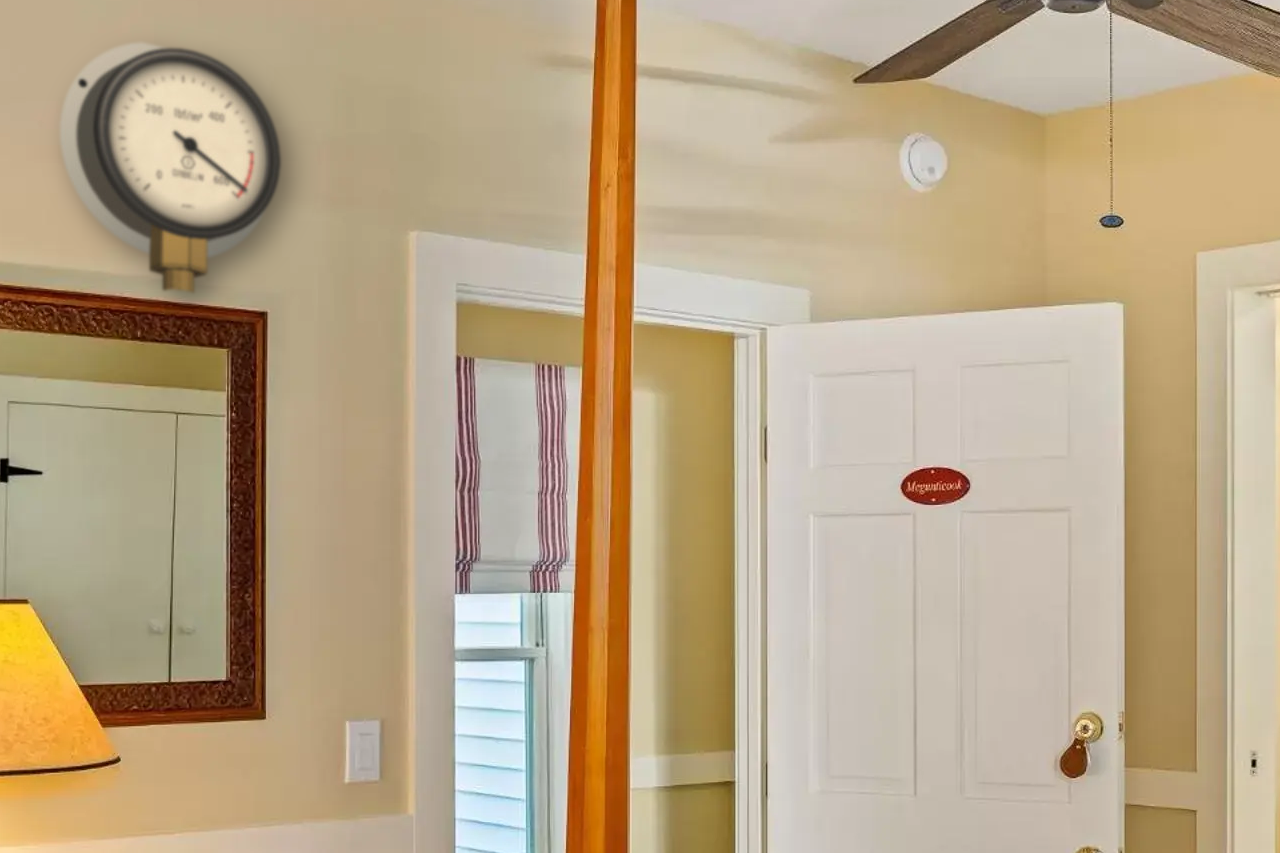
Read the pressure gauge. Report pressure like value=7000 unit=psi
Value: value=580 unit=psi
